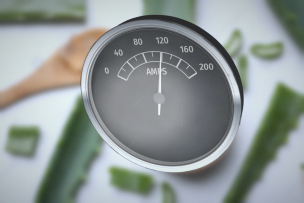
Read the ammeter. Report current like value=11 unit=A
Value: value=120 unit=A
